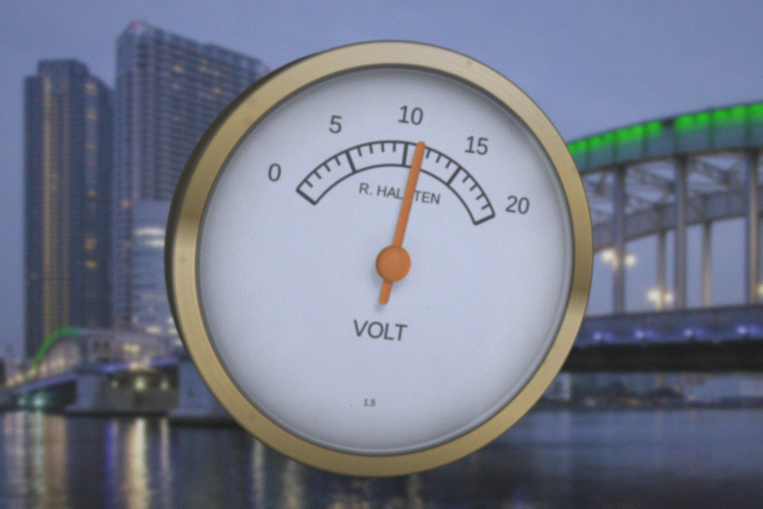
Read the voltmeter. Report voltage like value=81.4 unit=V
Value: value=11 unit=V
